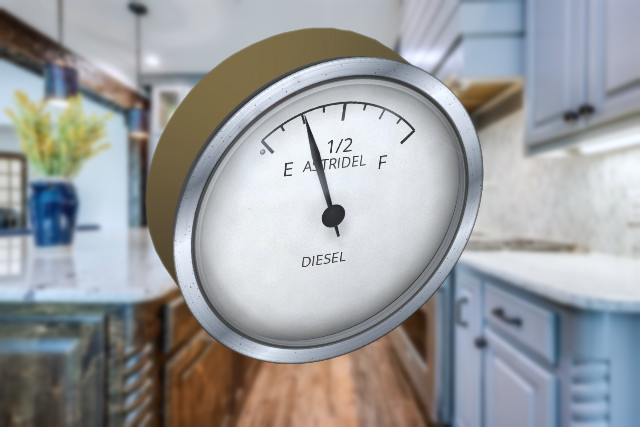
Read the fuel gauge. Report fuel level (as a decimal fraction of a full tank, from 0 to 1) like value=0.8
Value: value=0.25
